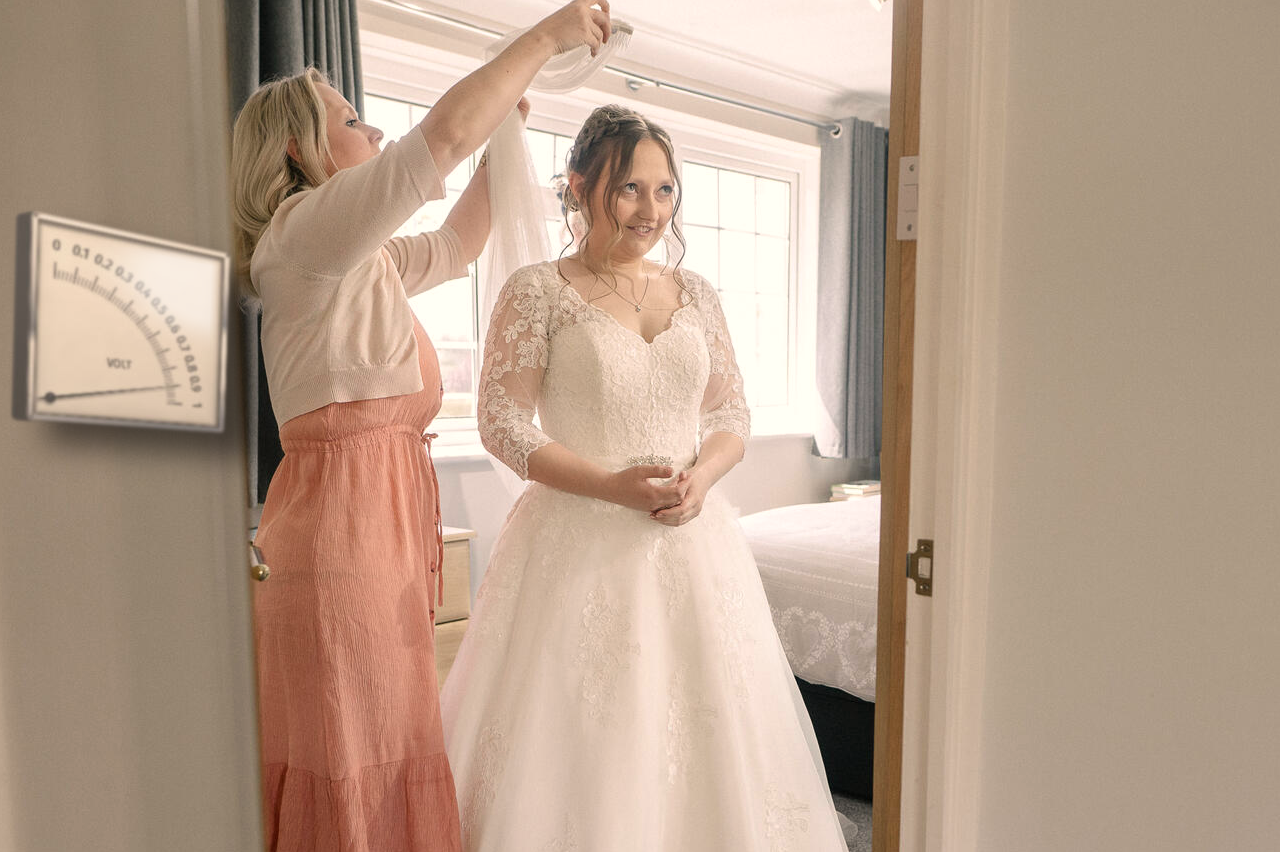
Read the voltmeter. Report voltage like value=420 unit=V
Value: value=0.9 unit=V
